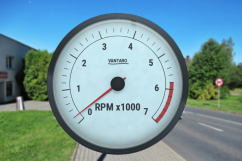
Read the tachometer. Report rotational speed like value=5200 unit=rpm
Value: value=200 unit=rpm
